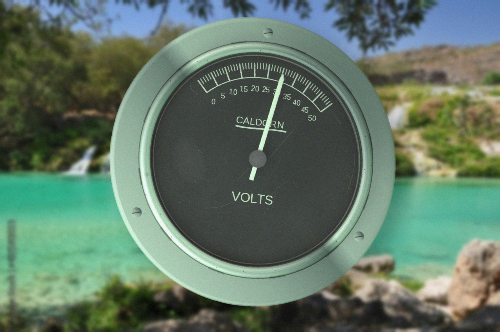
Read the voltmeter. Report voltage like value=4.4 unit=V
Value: value=30 unit=V
